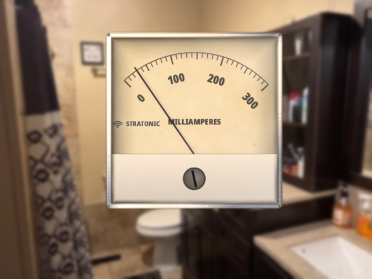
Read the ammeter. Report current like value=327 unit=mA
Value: value=30 unit=mA
